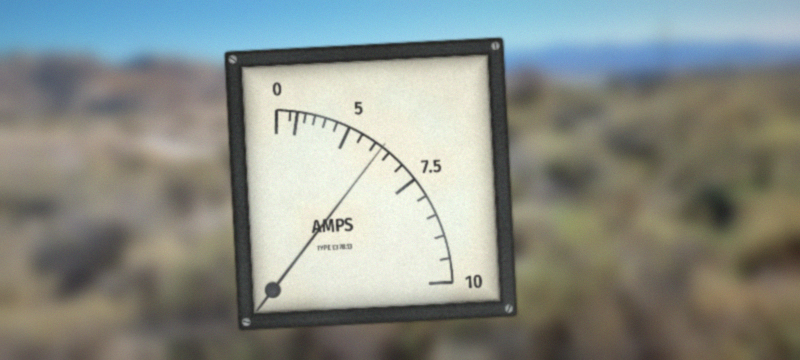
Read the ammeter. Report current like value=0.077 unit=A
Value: value=6.25 unit=A
